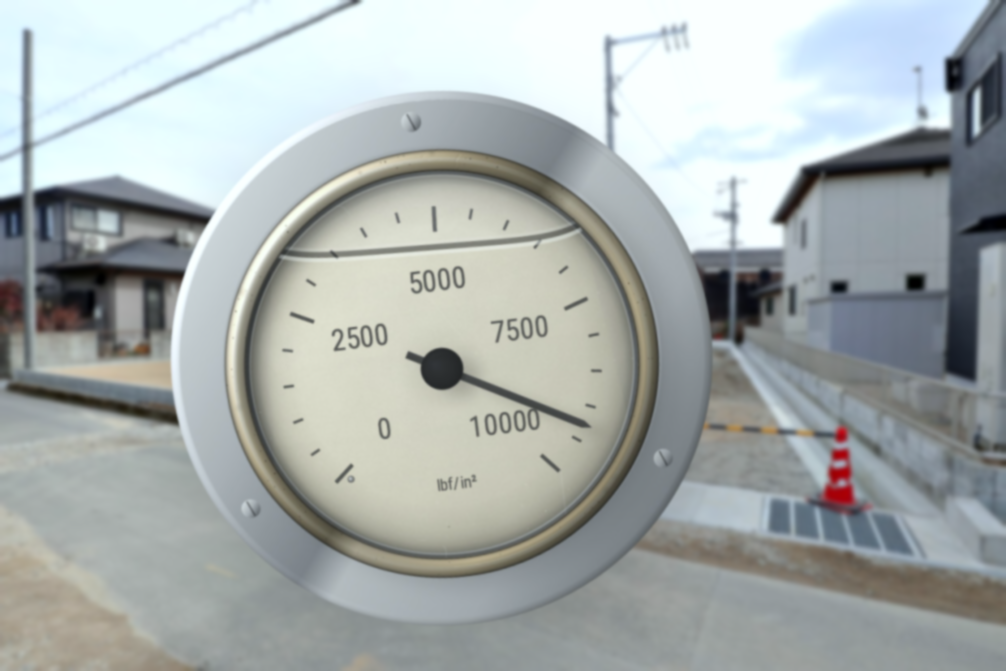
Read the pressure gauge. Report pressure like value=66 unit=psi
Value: value=9250 unit=psi
